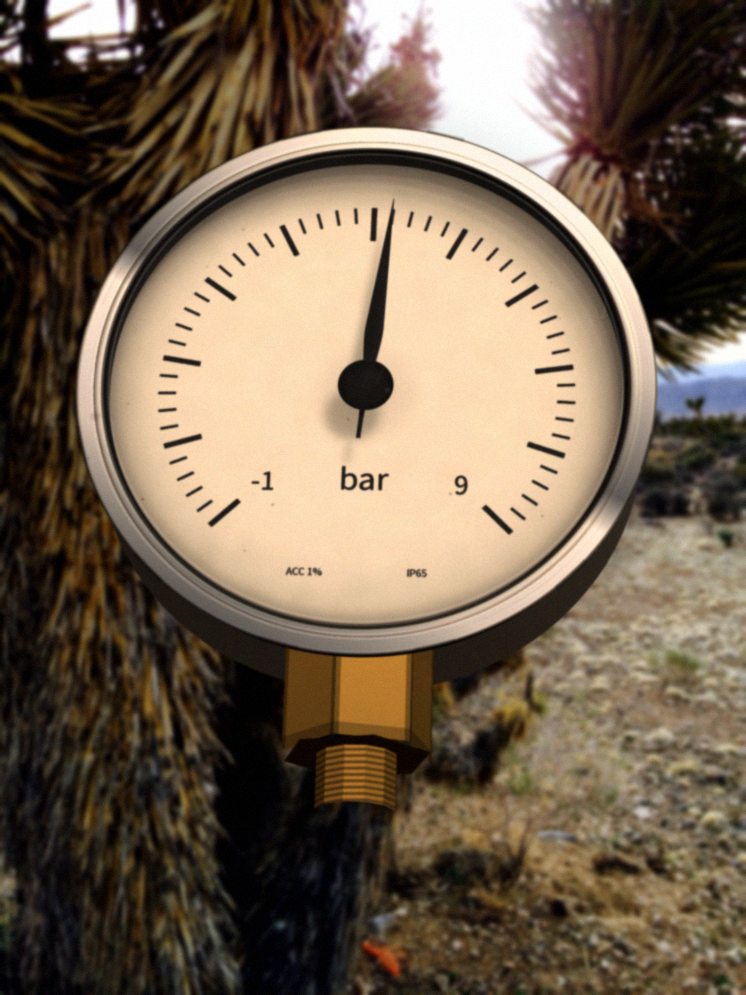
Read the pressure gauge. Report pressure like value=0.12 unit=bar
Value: value=4.2 unit=bar
